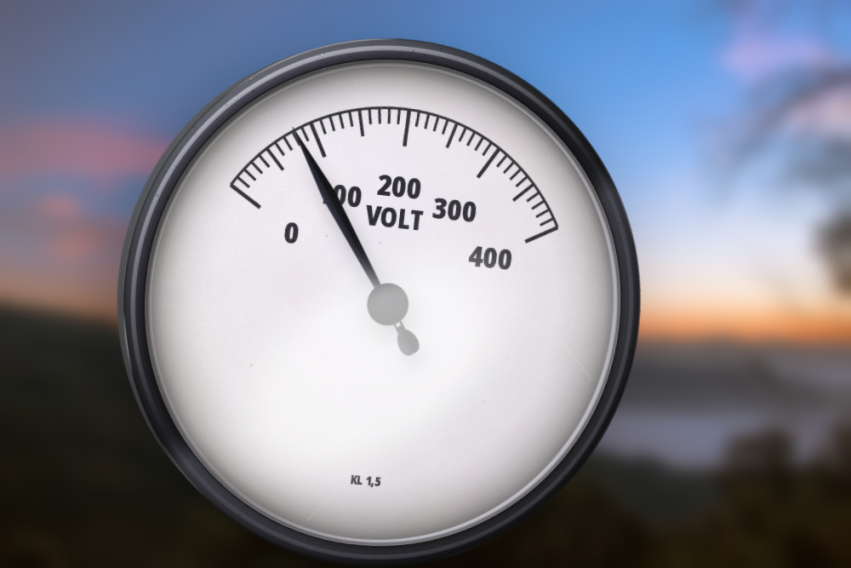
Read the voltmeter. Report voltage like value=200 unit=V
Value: value=80 unit=V
